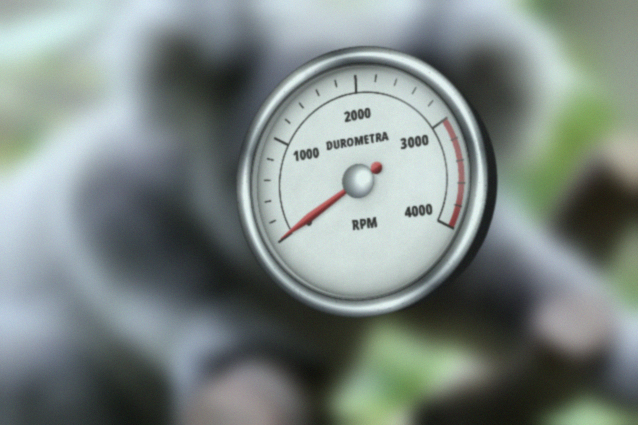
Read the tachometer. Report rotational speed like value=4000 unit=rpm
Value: value=0 unit=rpm
